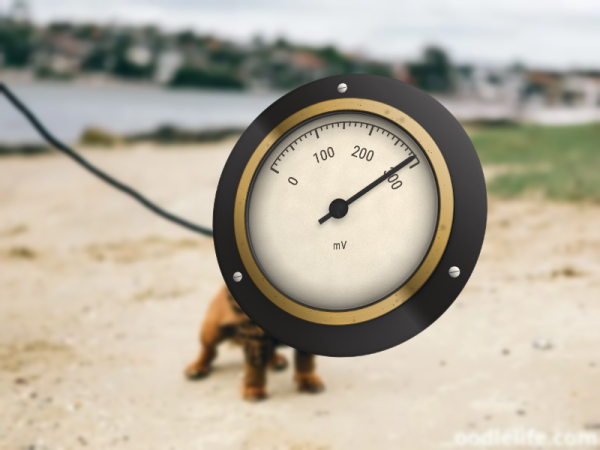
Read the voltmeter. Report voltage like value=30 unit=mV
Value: value=290 unit=mV
